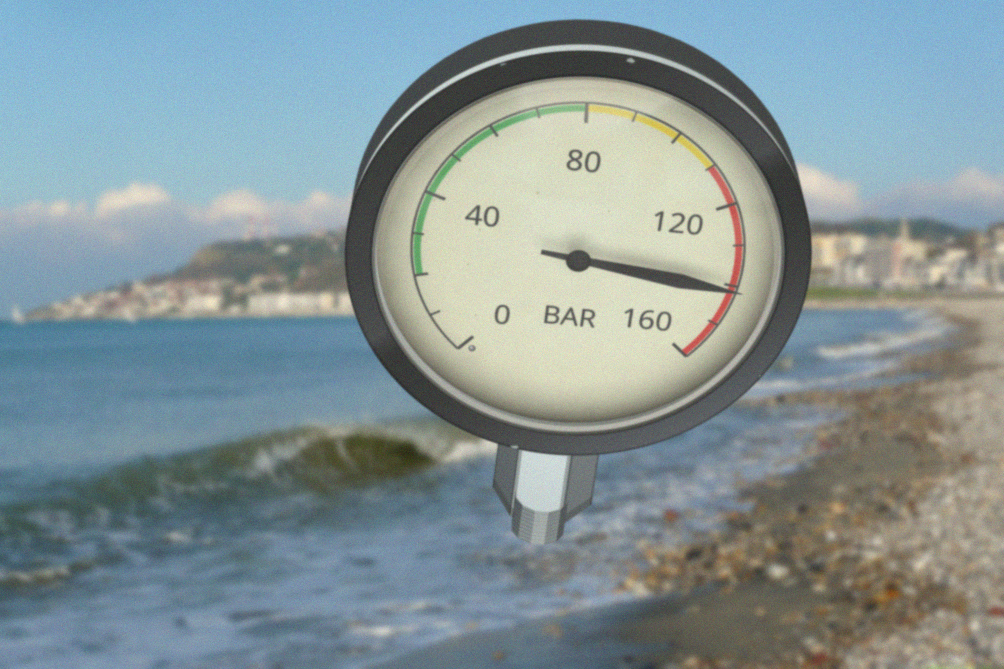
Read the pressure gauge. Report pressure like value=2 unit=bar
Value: value=140 unit=bar
